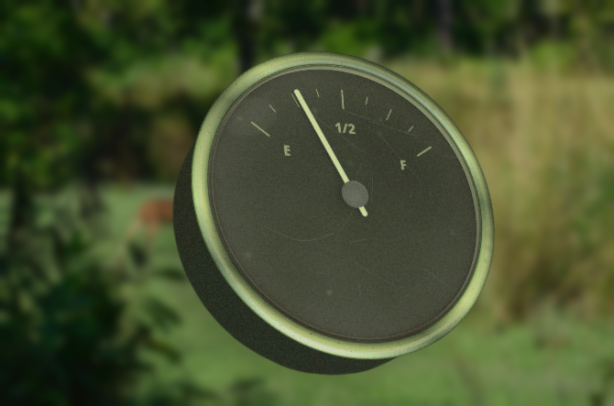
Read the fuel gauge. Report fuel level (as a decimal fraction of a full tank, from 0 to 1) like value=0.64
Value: value=0.25
